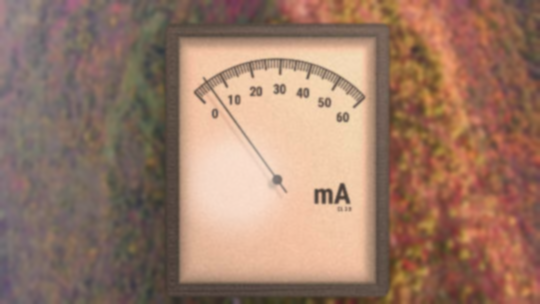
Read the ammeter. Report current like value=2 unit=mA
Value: value=5 unit=mA
